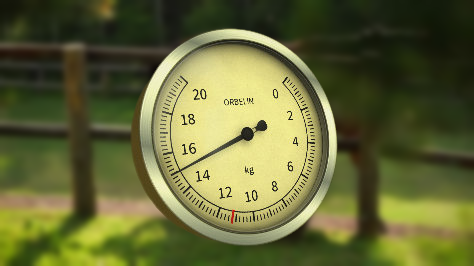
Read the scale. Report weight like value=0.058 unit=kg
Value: value=15 unit=kg
